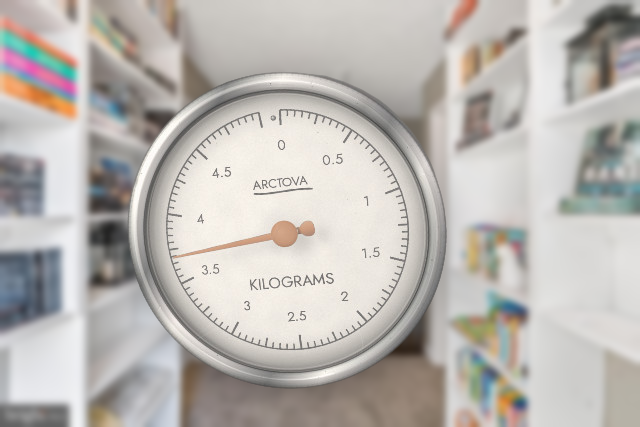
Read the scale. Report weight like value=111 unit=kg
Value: value=3.7 unit=kg
